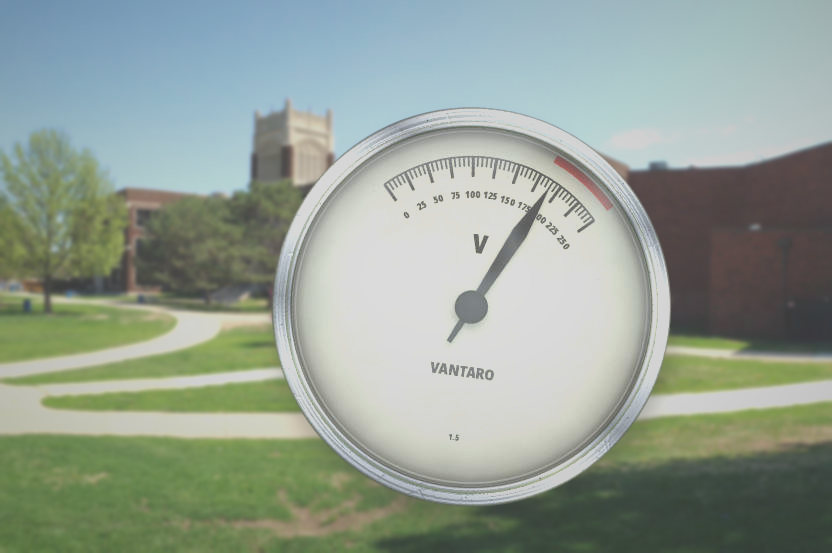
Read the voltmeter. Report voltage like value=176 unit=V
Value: value=190 unit=V
